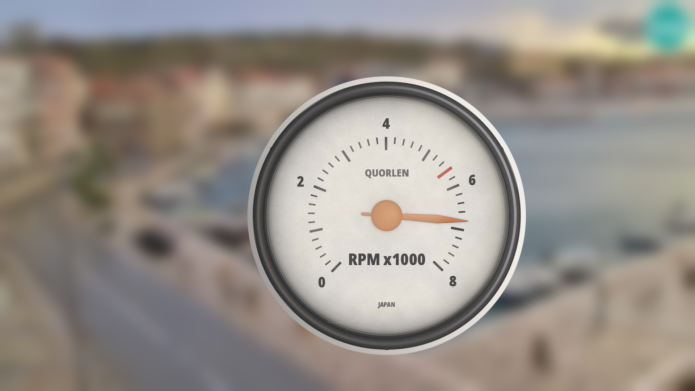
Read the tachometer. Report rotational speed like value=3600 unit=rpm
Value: value=6800 unit=rpm
